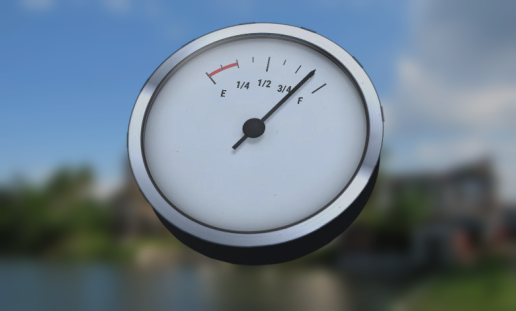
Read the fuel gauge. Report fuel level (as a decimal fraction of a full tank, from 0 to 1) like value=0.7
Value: value=0.875
